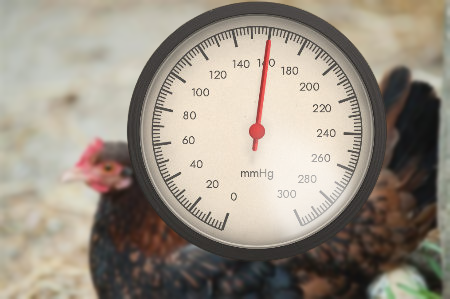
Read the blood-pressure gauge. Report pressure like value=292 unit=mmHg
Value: value=160 unit=mmHg
